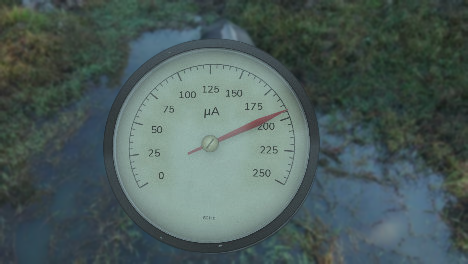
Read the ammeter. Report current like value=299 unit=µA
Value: value=195 unit=µA
